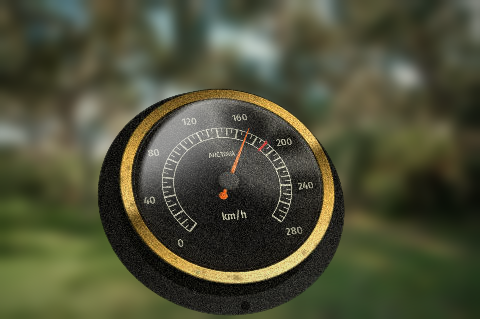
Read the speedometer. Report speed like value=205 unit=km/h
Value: value=170 unit=km/h
